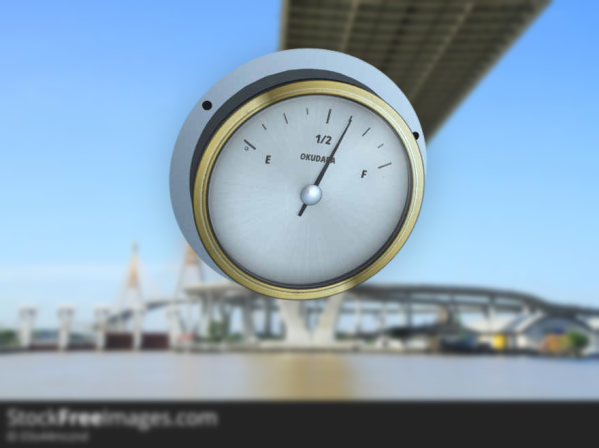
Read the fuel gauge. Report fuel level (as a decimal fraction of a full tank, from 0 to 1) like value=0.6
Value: value=0.625
